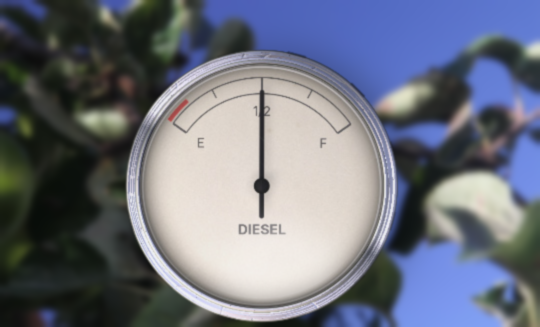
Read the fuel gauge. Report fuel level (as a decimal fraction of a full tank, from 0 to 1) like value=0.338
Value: value=0.5
